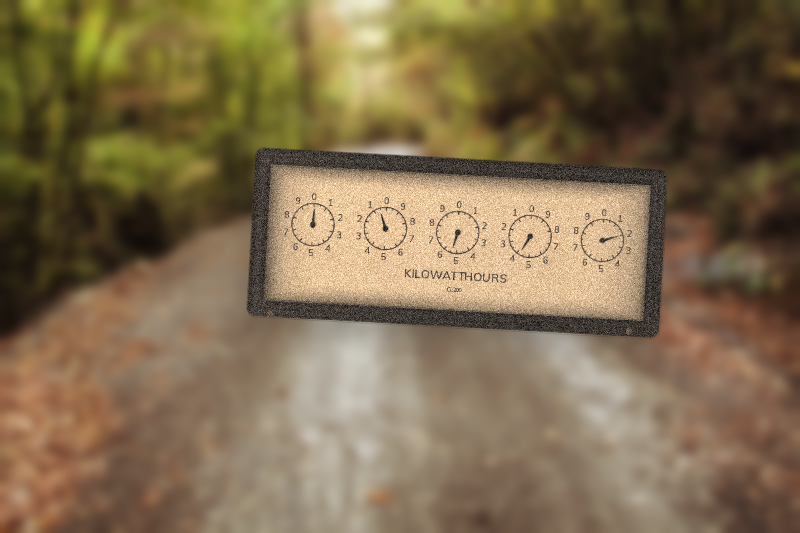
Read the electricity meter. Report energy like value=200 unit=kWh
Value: value=542 unit=kWh
